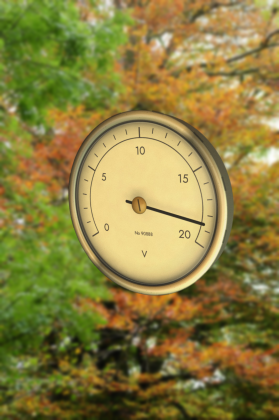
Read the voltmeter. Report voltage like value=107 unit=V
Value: value=18.5 unit=V
